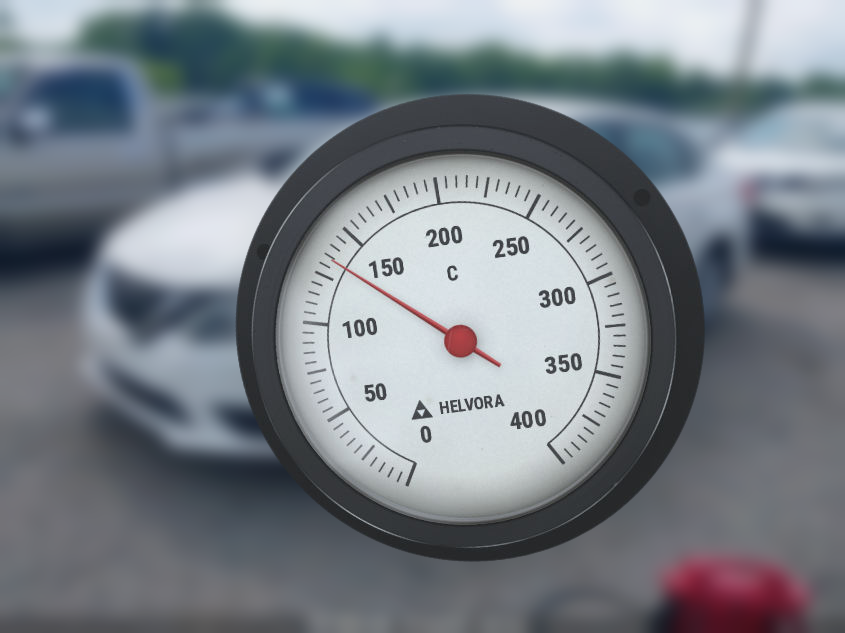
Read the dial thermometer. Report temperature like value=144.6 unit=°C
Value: value=135 unit=°C
